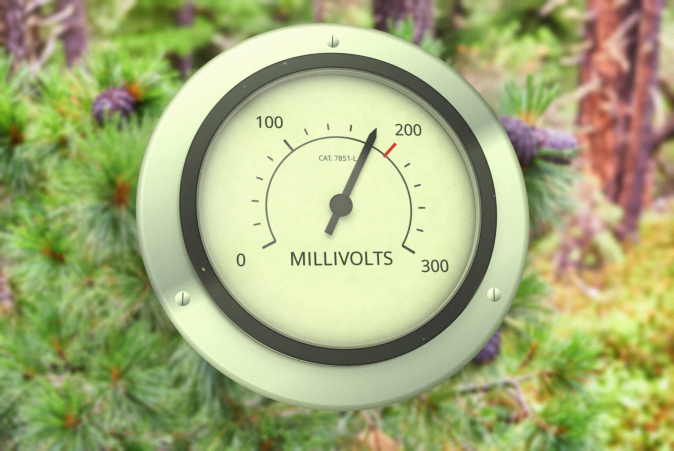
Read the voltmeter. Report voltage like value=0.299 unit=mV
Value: value=180 unit=mV
